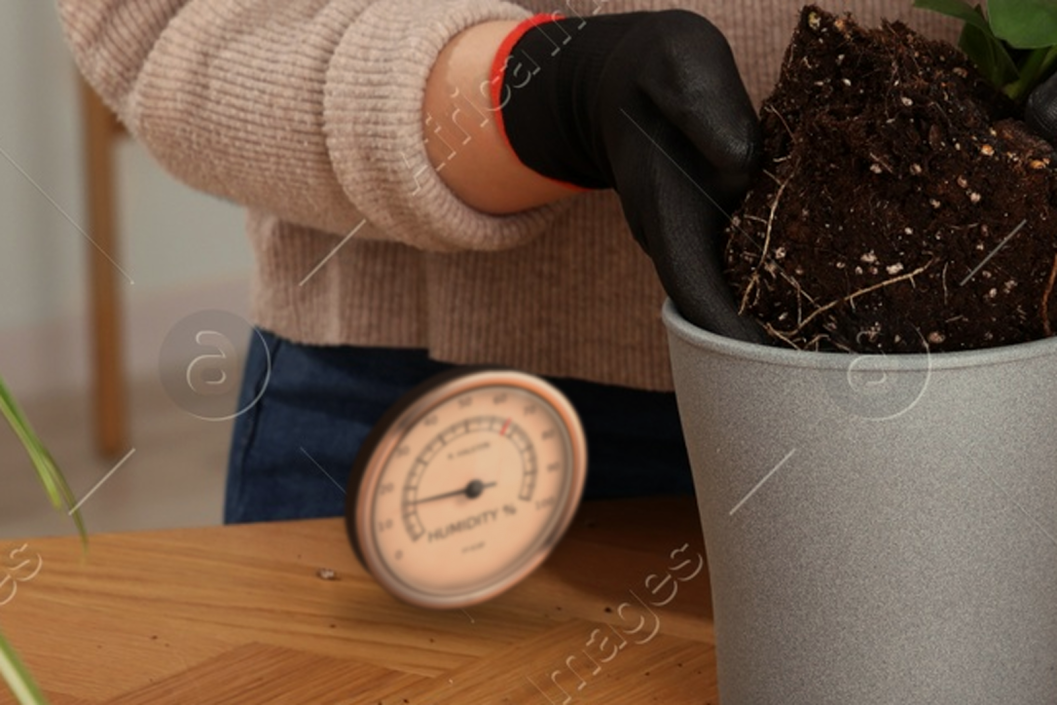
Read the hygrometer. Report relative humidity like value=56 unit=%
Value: value=15 unit=%
